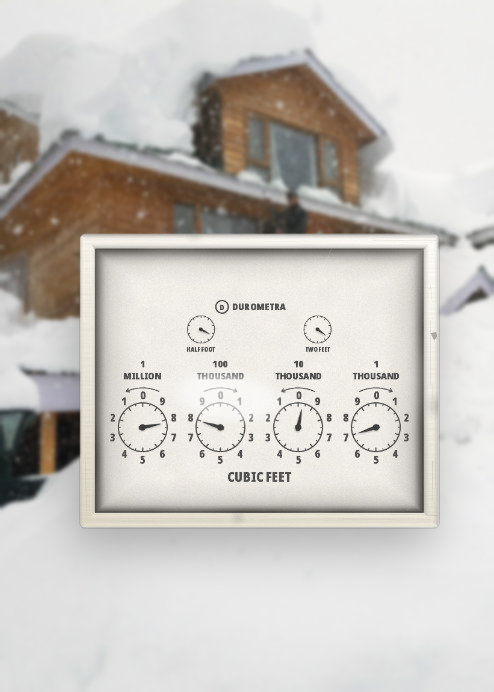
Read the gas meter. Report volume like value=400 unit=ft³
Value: value=779700 unit=ft³
